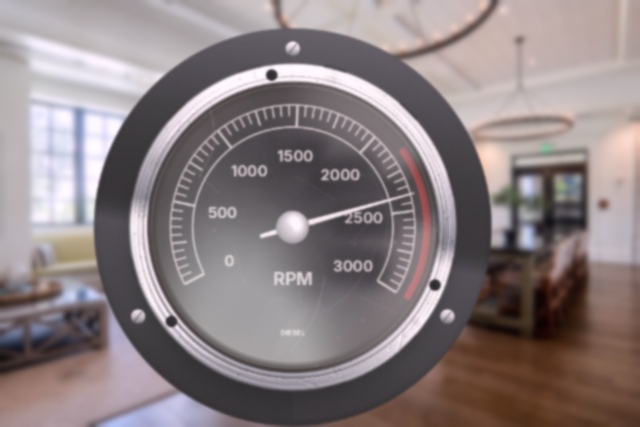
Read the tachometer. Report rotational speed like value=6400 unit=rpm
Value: value=2400 unit=rpm
